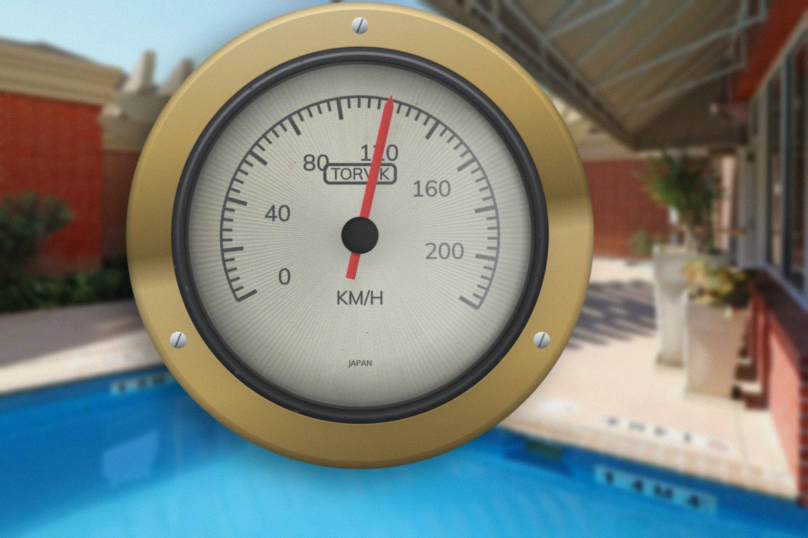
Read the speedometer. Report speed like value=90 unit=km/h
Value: value=120 unit=km/h
